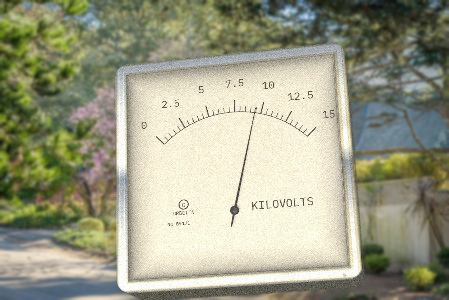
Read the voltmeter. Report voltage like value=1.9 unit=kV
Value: value=9.5 unit=kV
